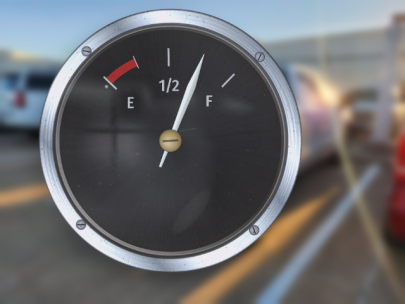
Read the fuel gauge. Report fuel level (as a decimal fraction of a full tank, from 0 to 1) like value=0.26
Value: value=0.75
